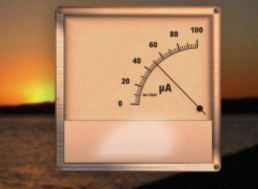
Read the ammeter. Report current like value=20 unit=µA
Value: value=50 unit=µA
